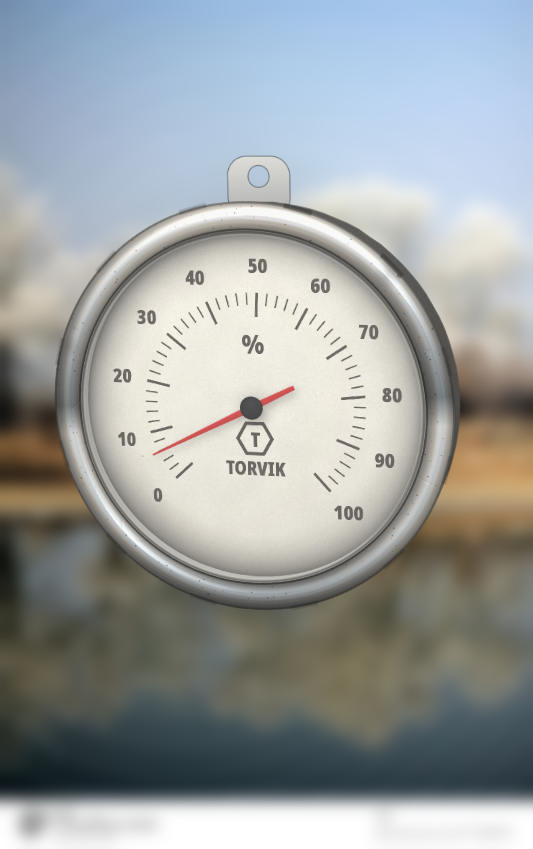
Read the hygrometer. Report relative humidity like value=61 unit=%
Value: value=6 unit=%
